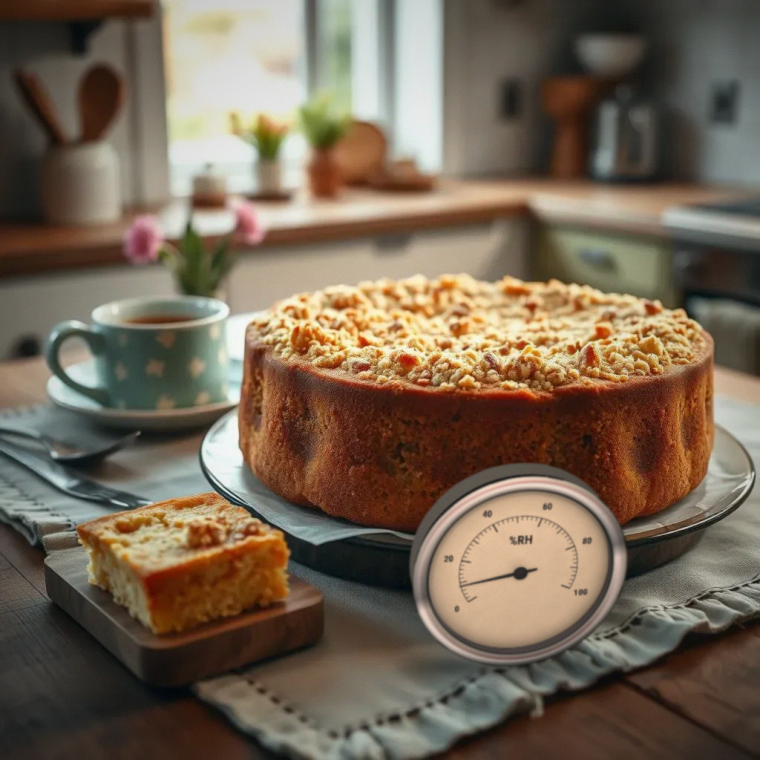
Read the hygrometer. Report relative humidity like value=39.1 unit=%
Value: value=10 unit=%
